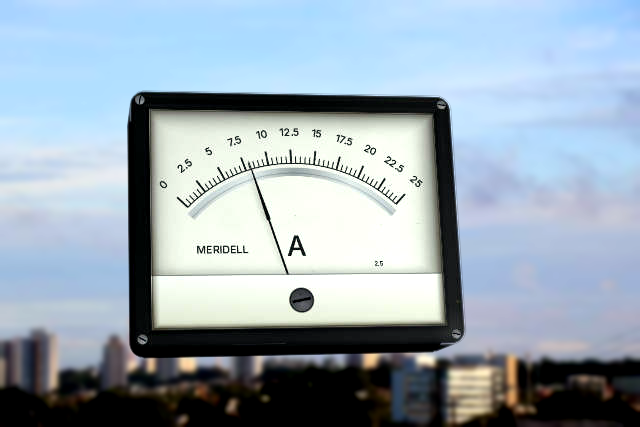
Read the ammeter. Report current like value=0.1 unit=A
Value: value=8 unit=A
